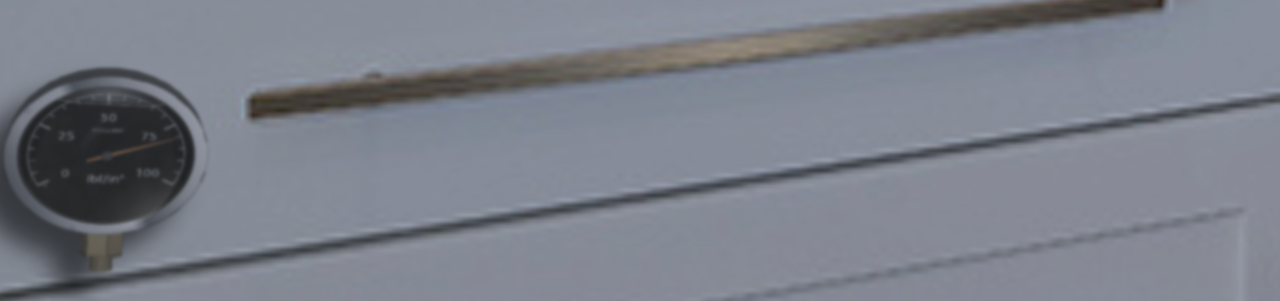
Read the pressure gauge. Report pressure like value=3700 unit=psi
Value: value=80 unit=psi
